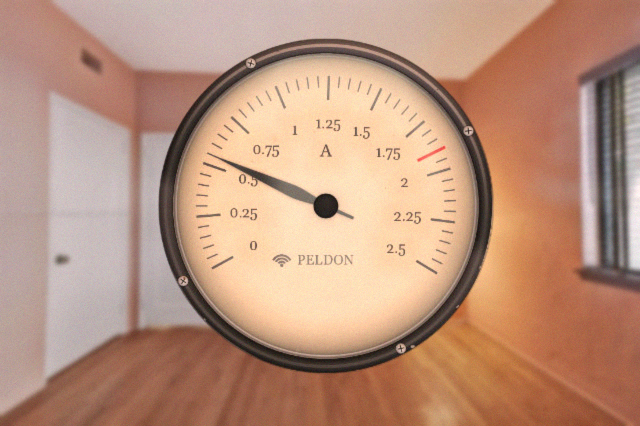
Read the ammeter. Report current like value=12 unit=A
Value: value=0.55 unit=A
